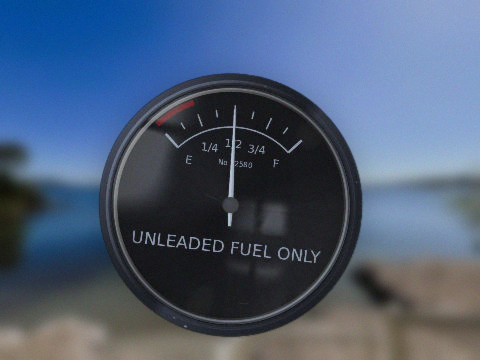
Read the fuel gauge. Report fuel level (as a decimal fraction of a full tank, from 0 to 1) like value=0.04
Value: value=0.5
